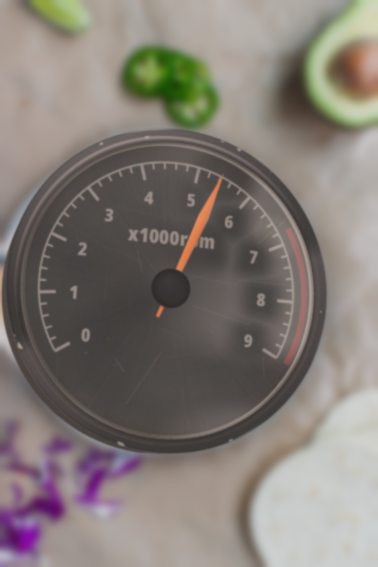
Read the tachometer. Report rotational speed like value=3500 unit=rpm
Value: value=5400 unit=rpm
